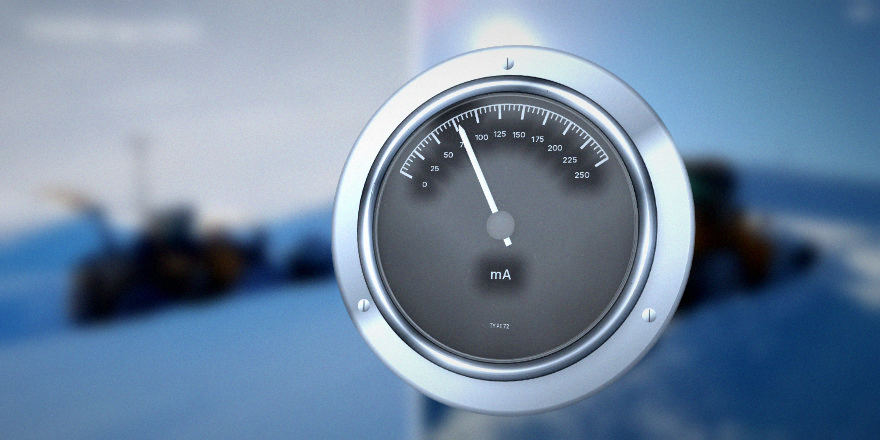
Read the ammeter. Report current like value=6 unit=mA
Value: value=80 unit=mA
